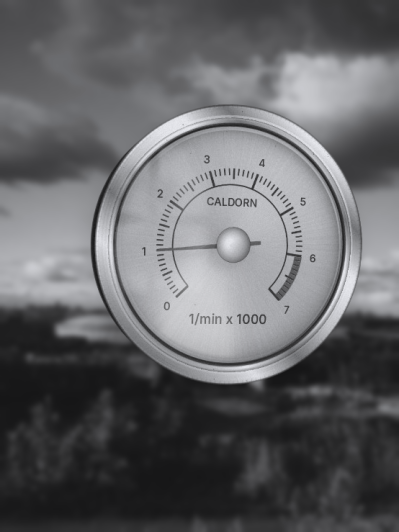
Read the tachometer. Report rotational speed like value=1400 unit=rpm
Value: value=1000 unit=rpm
